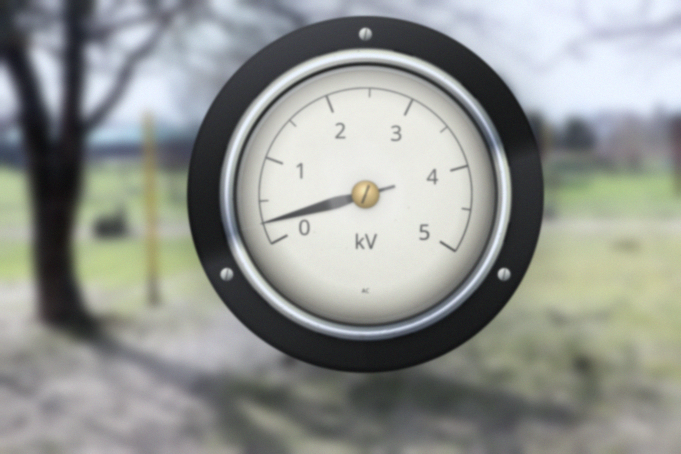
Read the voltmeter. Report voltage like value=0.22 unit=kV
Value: value=0.25 unit=kV
